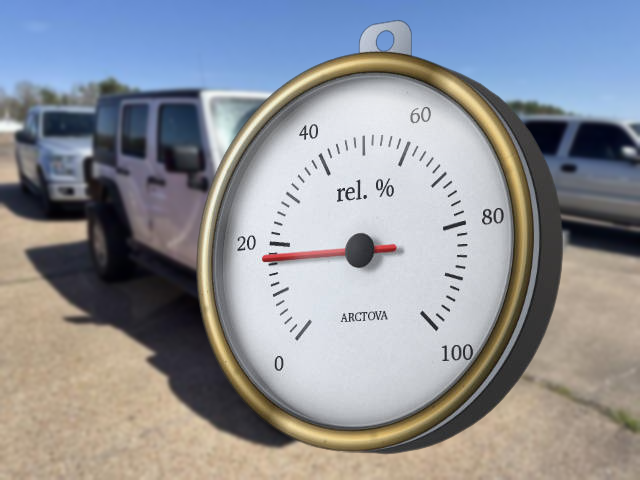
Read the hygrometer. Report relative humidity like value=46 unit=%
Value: value=17 unit=%
